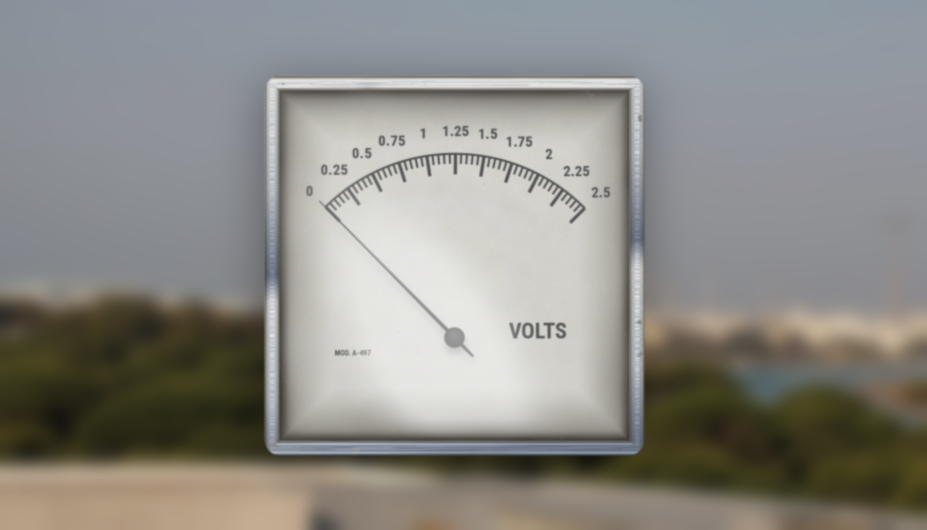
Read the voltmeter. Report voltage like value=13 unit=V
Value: value=0 unit=V
